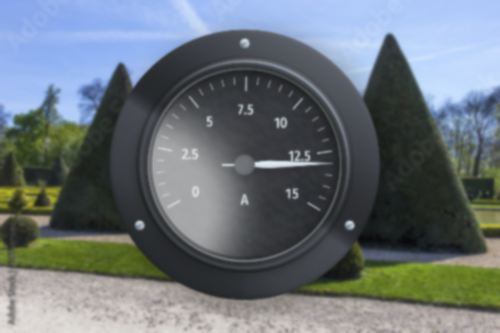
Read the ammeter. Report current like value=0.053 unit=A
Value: value=13 unit=A
